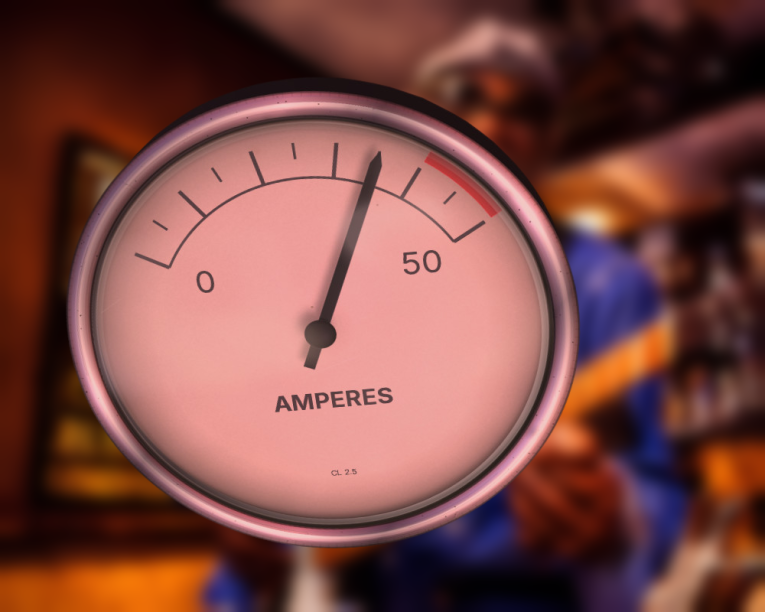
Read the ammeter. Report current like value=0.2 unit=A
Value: value=35 unit=A
